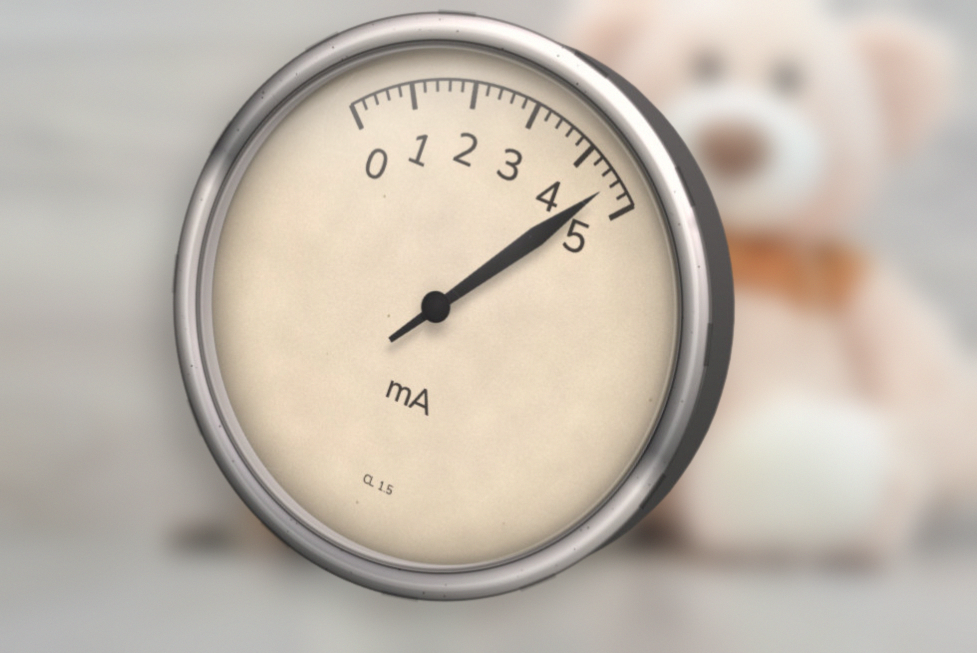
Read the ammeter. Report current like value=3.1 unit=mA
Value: value=4.6 unit=mA
